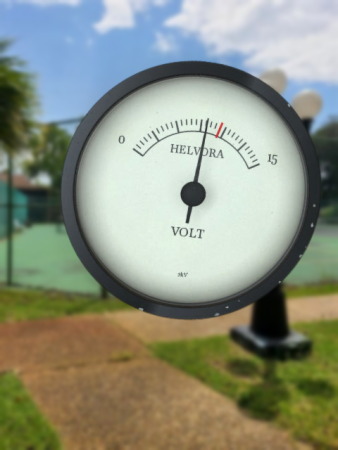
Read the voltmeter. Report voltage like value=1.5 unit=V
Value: value=8 unit=V
